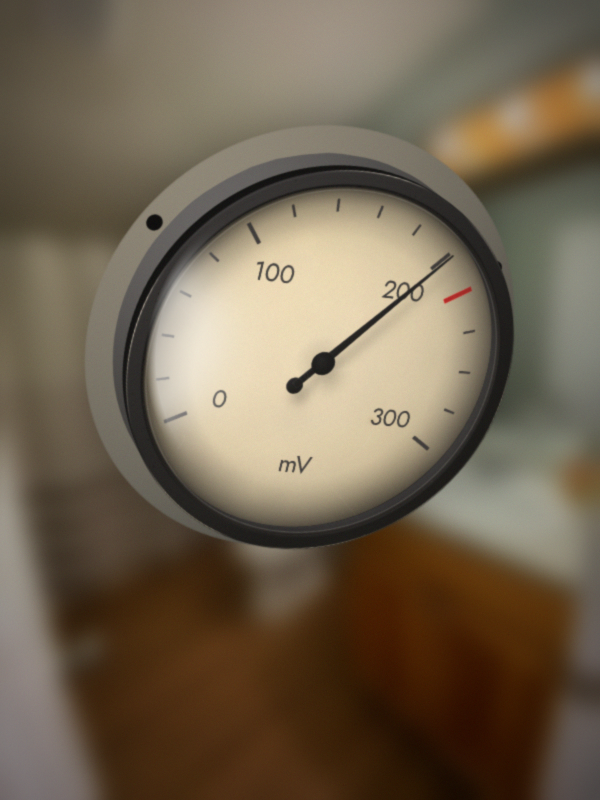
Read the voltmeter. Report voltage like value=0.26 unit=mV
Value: value=200 unit=mV
